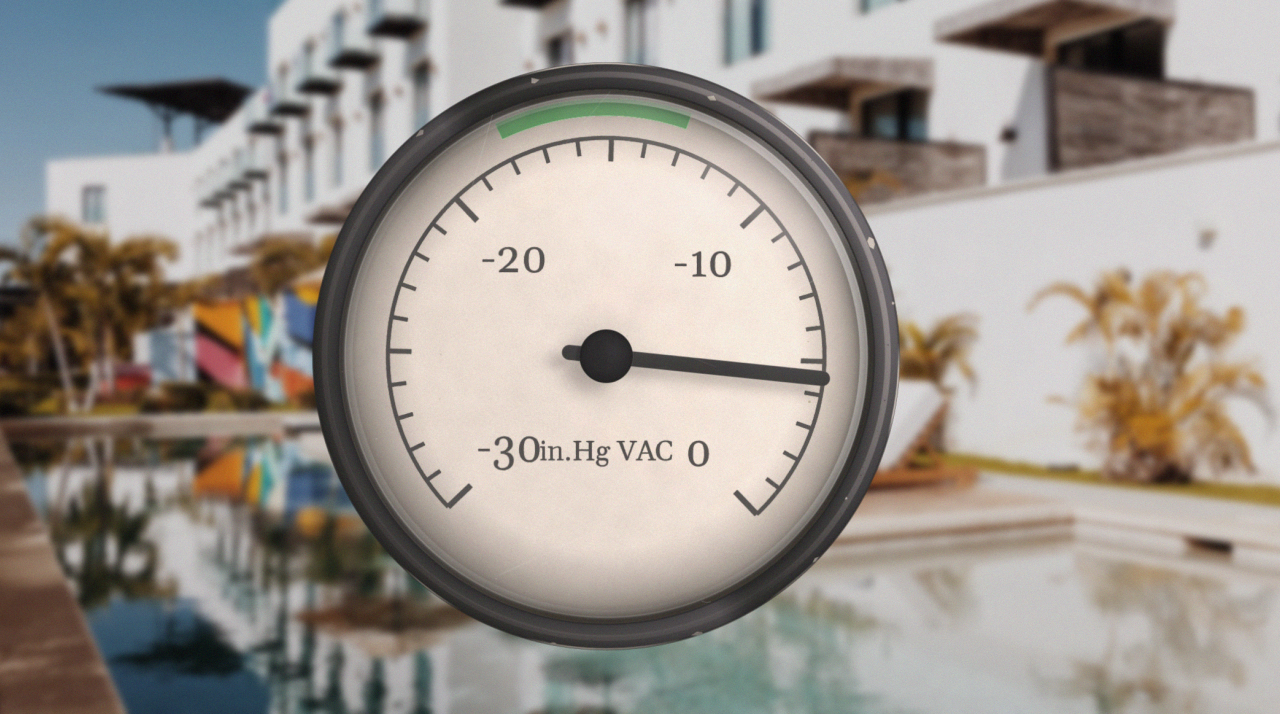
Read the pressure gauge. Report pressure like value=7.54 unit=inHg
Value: value=-4.5 unit=inHg
